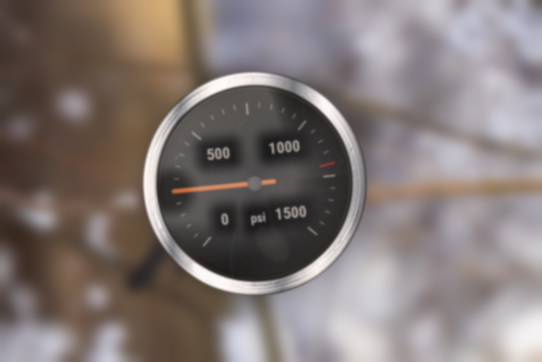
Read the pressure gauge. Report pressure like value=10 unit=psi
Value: value=250 unit=psi
